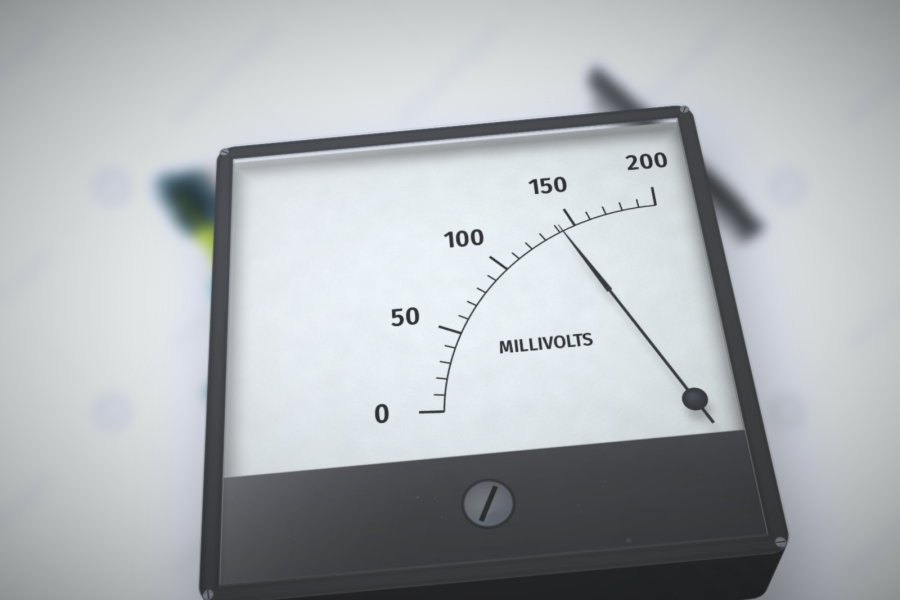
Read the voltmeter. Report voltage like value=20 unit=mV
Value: value=140 unit=mV
